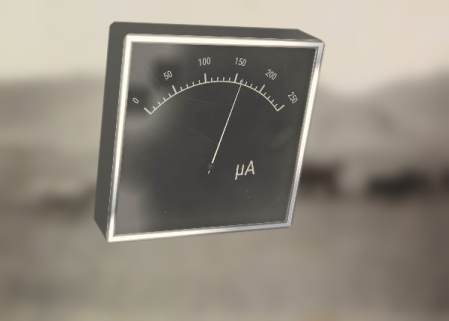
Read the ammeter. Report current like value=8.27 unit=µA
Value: value=160 unit=µA
